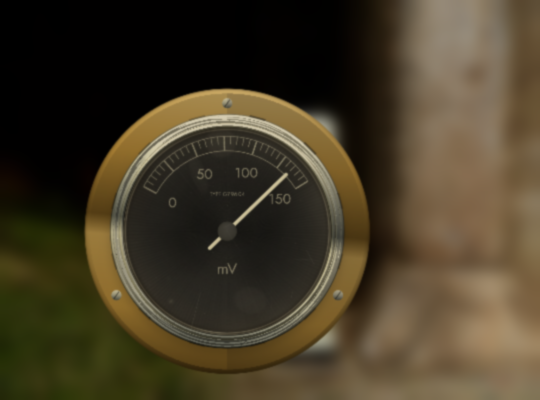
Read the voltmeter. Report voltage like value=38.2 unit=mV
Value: value=135 unit=mV
